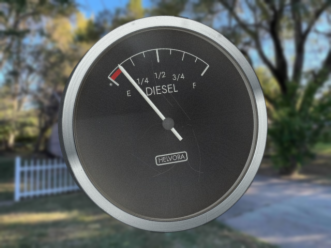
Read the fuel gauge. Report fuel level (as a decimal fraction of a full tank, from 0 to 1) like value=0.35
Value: value=0.125
